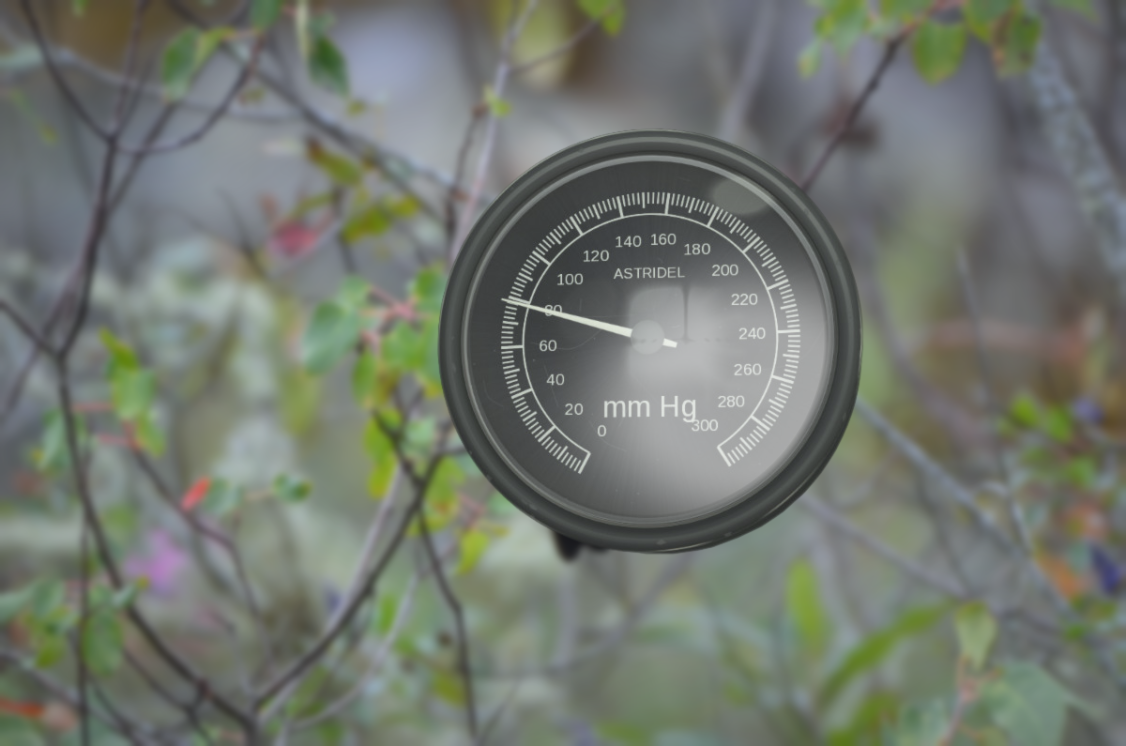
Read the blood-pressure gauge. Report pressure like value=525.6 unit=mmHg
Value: value=78 unit=mmHg
